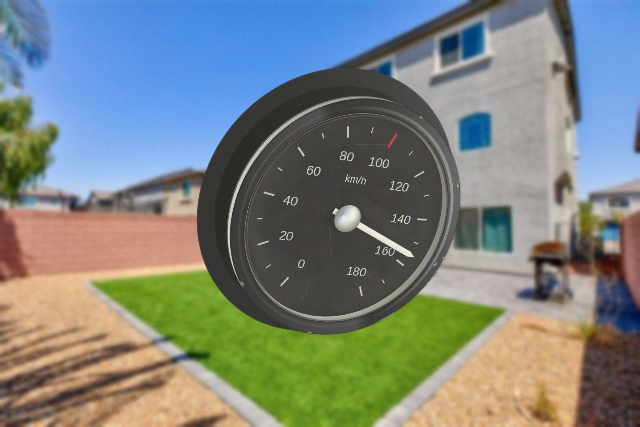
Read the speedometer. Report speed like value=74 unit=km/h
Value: value=155 unit=km/h
